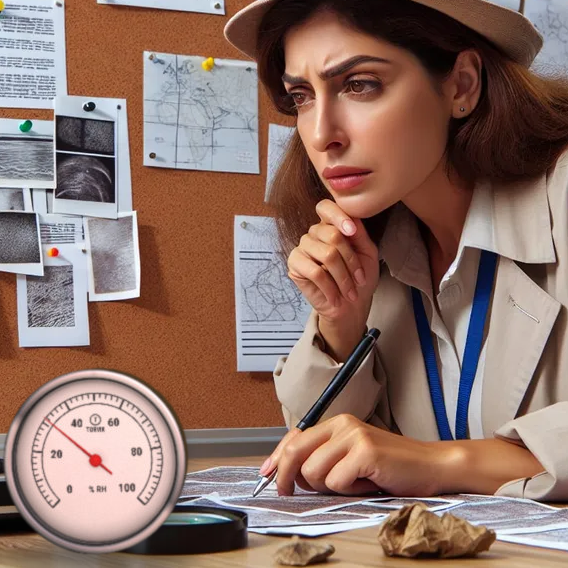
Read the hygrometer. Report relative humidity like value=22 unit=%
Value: value=32 unit=%
